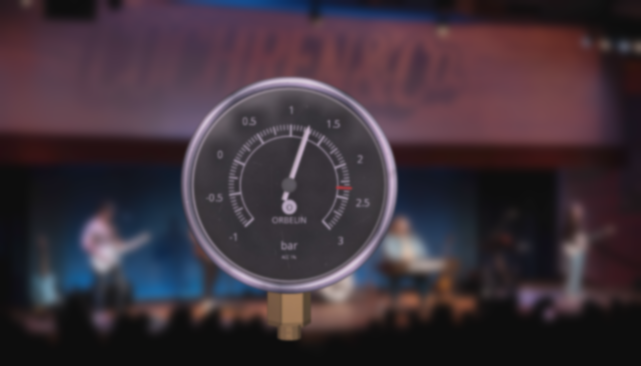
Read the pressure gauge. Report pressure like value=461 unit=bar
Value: value=1.25 unit=bar
